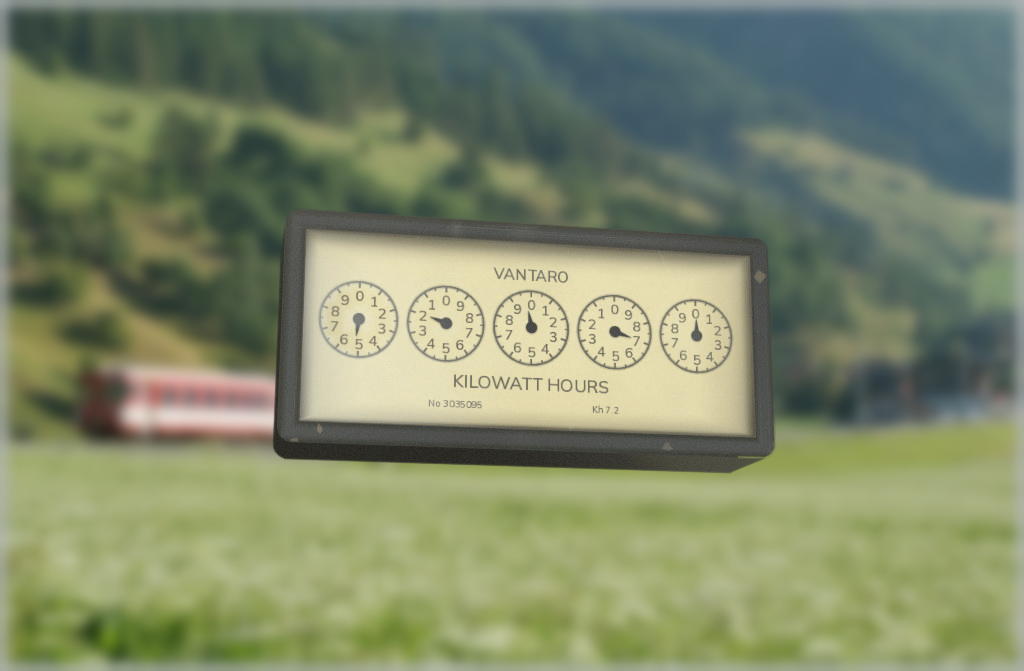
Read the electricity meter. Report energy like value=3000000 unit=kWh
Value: value=51970 unit=kWh
